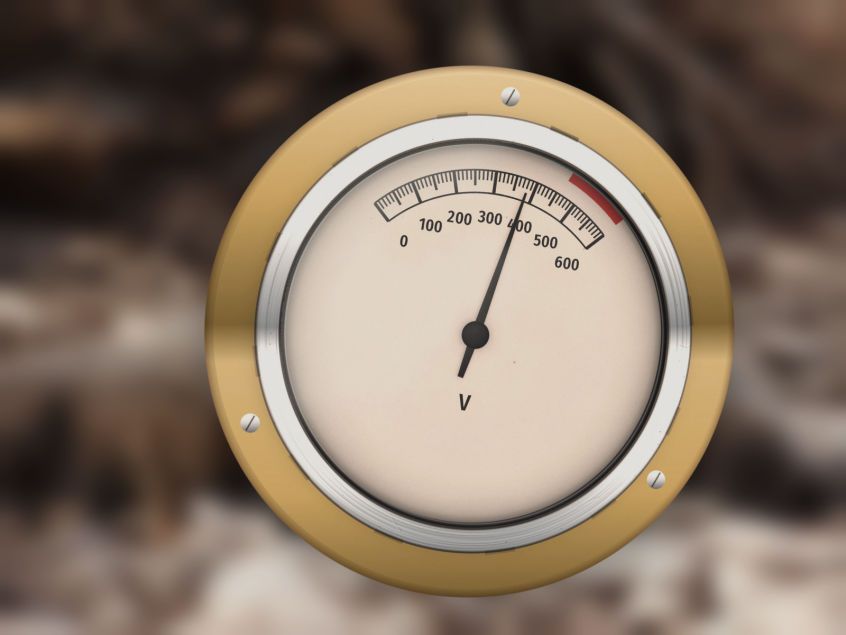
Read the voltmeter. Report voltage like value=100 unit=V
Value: value=380 unit=V
